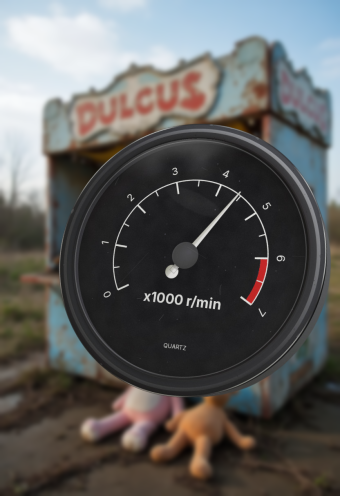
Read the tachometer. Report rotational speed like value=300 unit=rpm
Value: value=4500 unit=rpm
